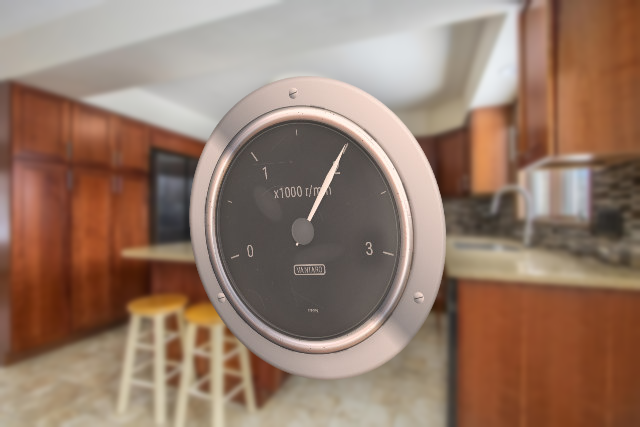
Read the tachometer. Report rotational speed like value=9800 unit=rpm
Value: value=2000 unit=rpm
